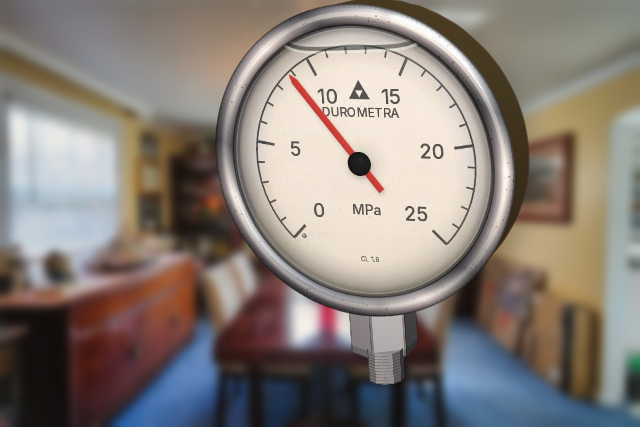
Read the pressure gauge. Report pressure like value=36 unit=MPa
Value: value=9 unit=MPa
